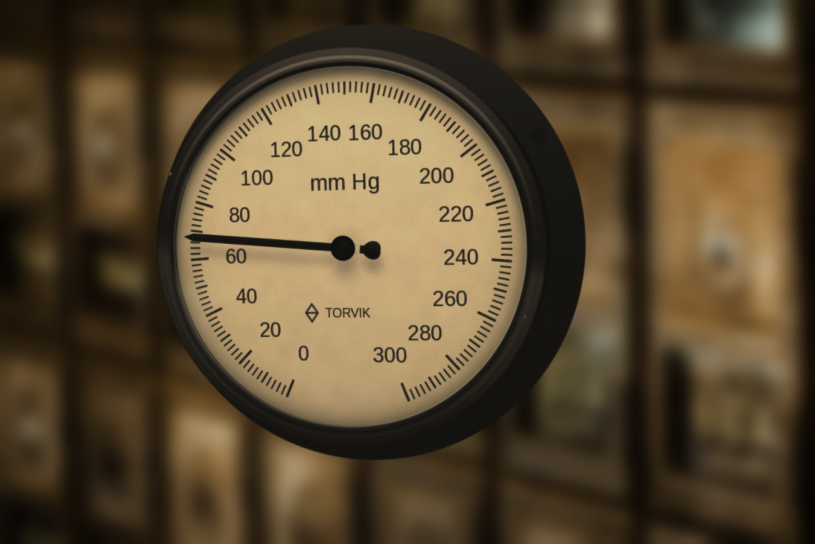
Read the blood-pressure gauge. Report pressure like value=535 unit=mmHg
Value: value=68 unit=mmHg
